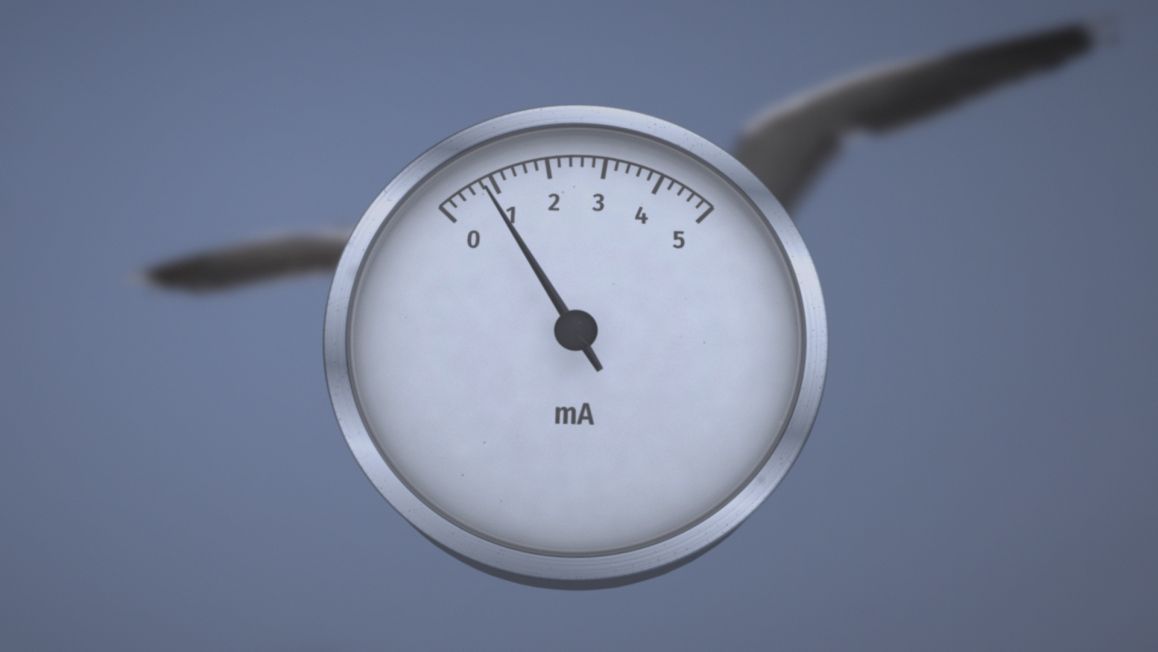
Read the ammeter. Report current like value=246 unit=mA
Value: value=0.8 unit=mA
